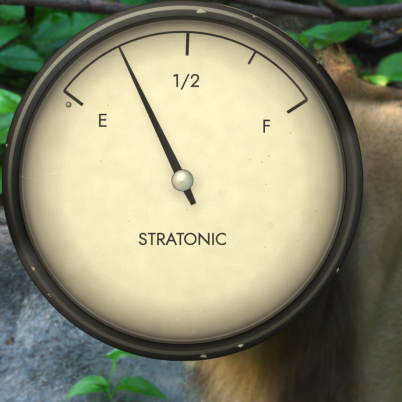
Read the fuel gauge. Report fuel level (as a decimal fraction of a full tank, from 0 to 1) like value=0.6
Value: value=0.25
